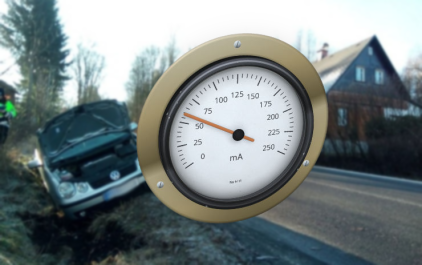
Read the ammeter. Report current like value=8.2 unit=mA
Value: value=60 unit=mA
